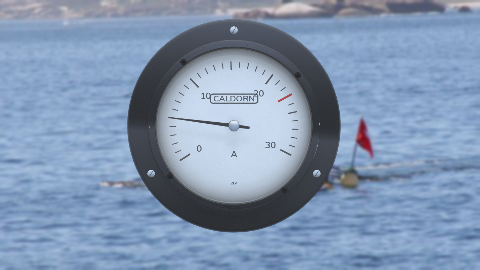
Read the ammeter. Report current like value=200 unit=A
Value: value=5 unit=A
